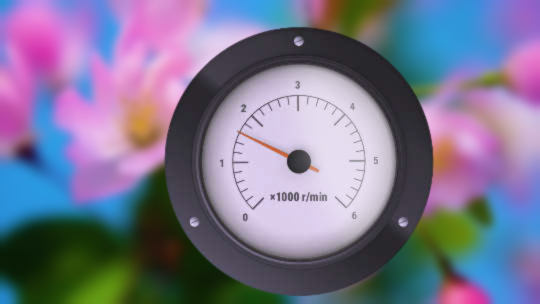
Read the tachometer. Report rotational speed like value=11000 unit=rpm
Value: value=1600 unit=rpm
